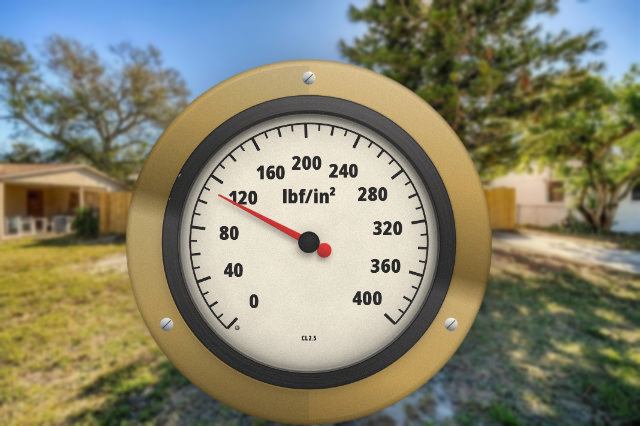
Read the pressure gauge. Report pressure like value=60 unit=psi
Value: value=110 unit=psi
